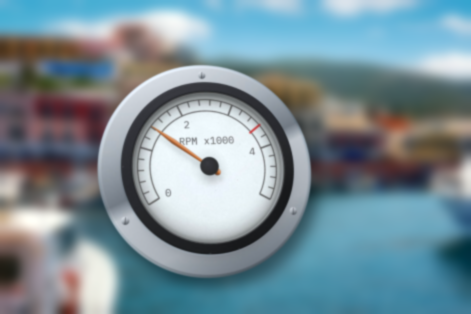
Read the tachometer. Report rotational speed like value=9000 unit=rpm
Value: value=1400 unit=rpm
